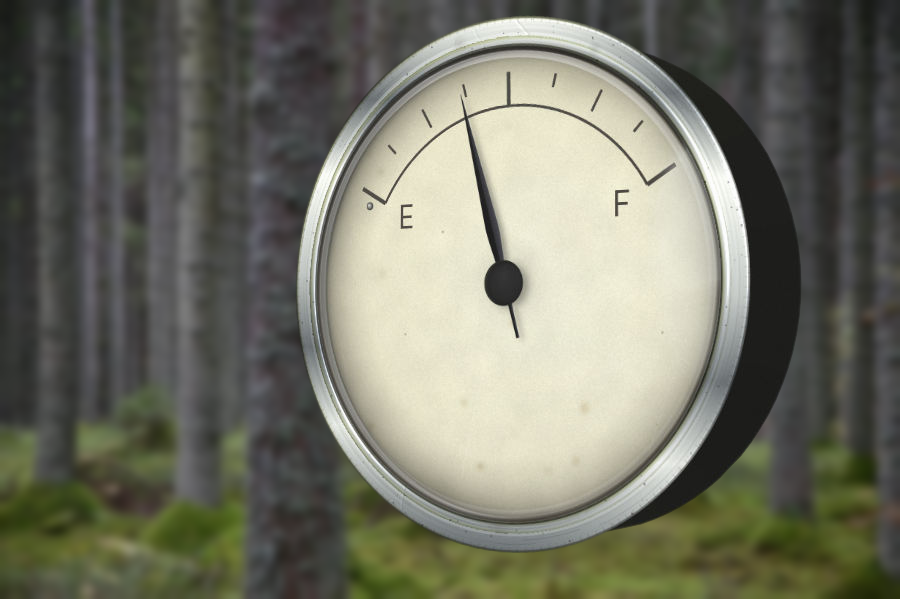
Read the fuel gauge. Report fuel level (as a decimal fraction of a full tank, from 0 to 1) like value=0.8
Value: value=0.375
